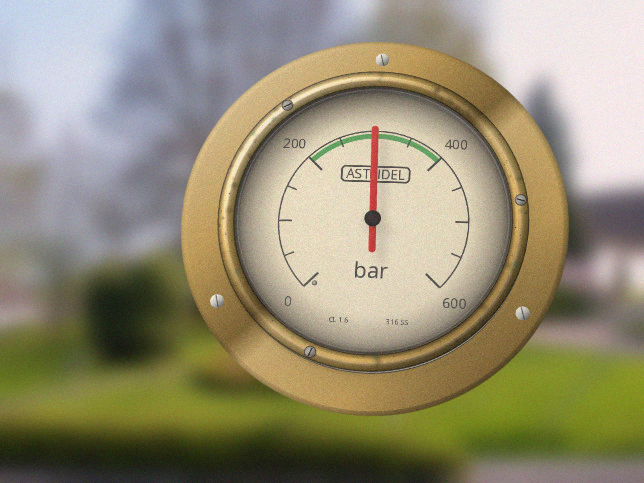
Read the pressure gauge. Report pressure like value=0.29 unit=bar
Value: value=300 unit=bar
